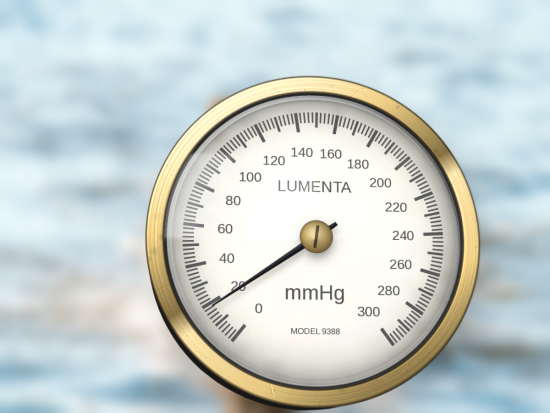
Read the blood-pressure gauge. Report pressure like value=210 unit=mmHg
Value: value=18 unit=mmHg
